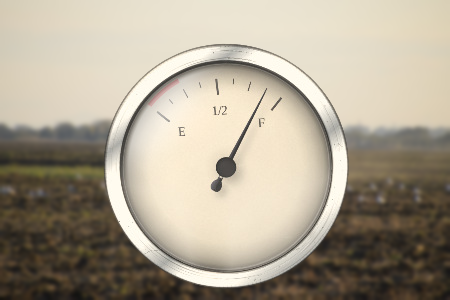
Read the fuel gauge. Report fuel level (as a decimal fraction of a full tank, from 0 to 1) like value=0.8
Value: value=0.875
